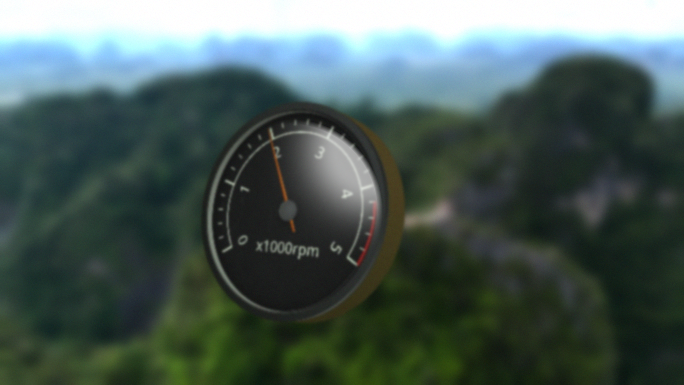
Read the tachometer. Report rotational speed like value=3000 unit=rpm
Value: value=2000 unit=rpm
